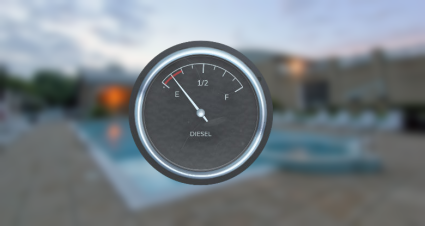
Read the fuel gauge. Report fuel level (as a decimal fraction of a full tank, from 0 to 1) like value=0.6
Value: value=0.125
